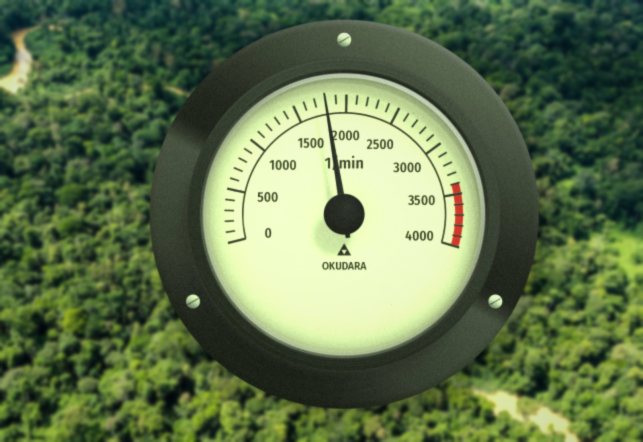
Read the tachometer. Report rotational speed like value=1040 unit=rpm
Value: value=1800 unit=rpm
